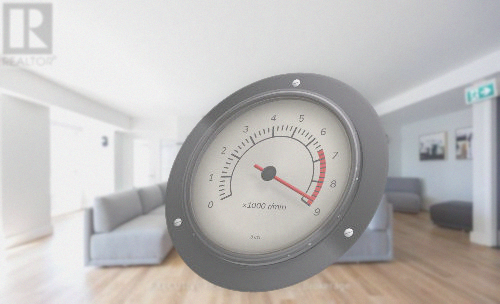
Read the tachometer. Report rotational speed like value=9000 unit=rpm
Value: value=8800 unit=rpm
